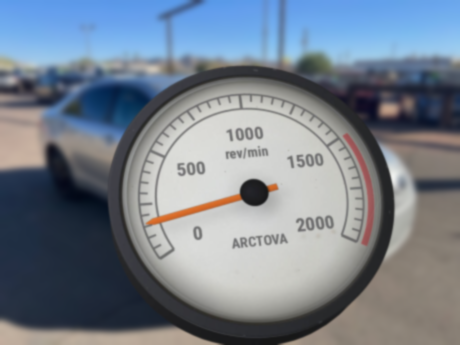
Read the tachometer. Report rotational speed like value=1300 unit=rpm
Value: value=150 unit=rpm
